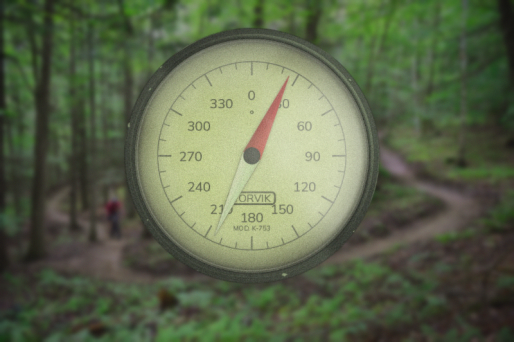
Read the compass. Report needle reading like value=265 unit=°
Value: value=25 unit=°
